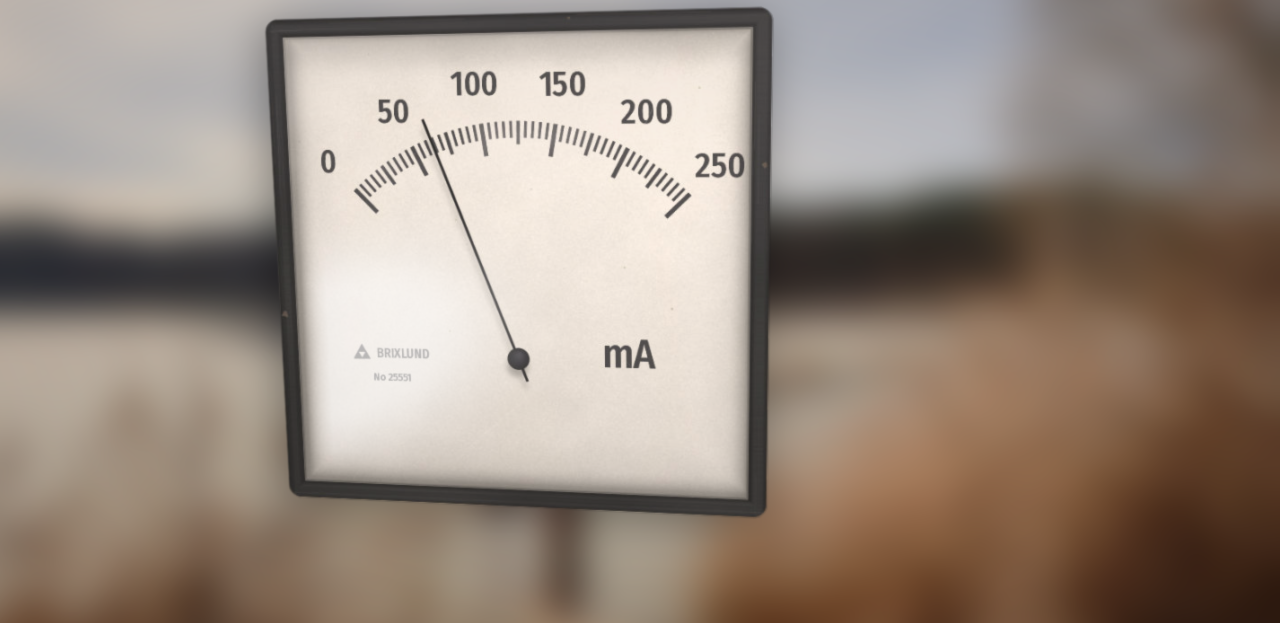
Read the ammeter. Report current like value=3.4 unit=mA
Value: value=65 unit=mA
